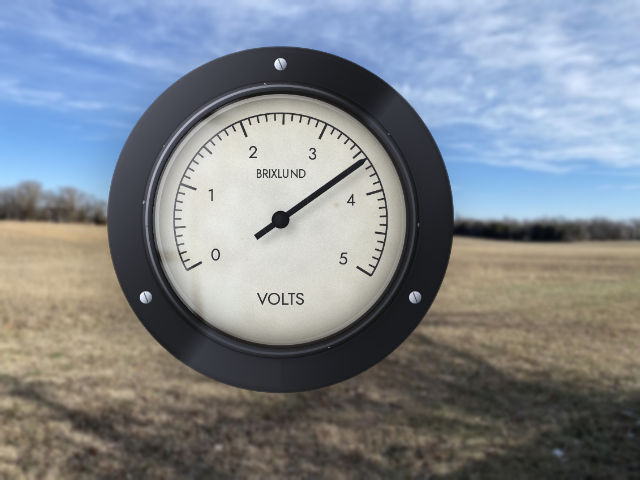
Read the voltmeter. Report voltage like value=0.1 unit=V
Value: value=3.6 unit=V
